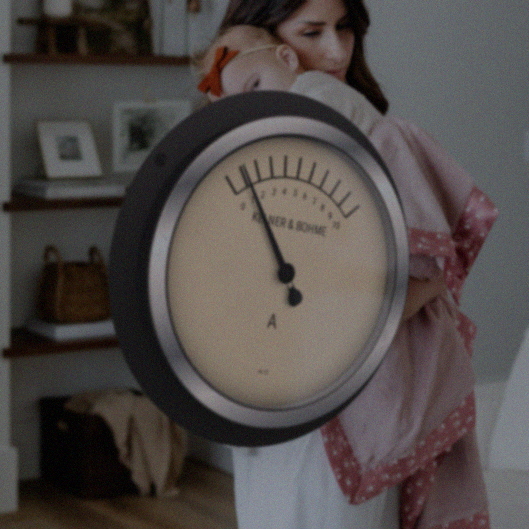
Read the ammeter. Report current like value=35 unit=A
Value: value=1 unit=A
